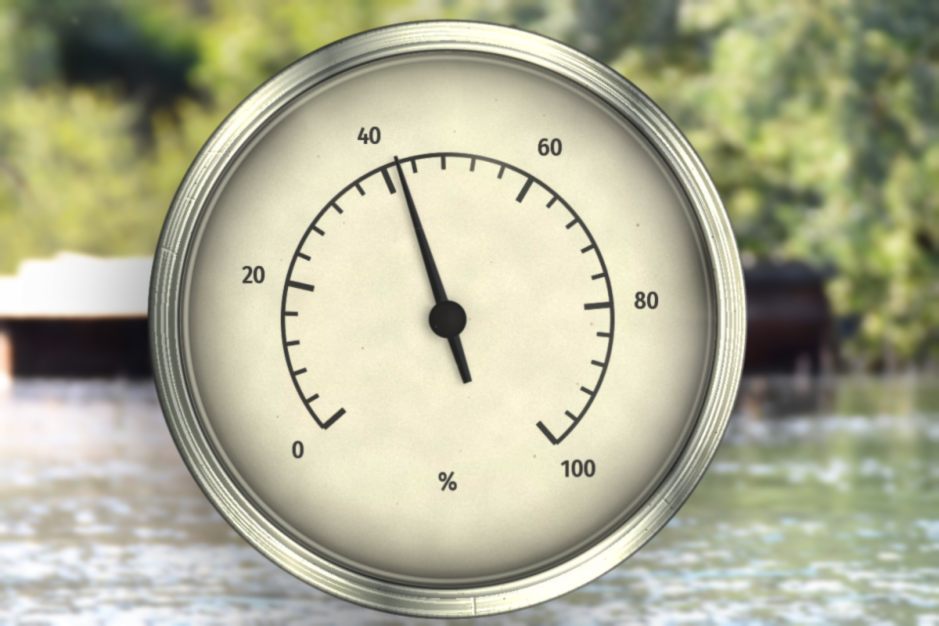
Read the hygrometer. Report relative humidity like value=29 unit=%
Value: value=42 unit=%
